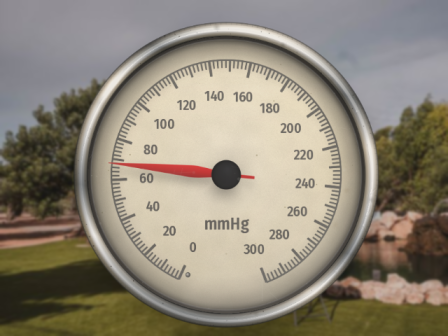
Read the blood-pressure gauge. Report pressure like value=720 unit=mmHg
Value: value=68 unit=mmHg
